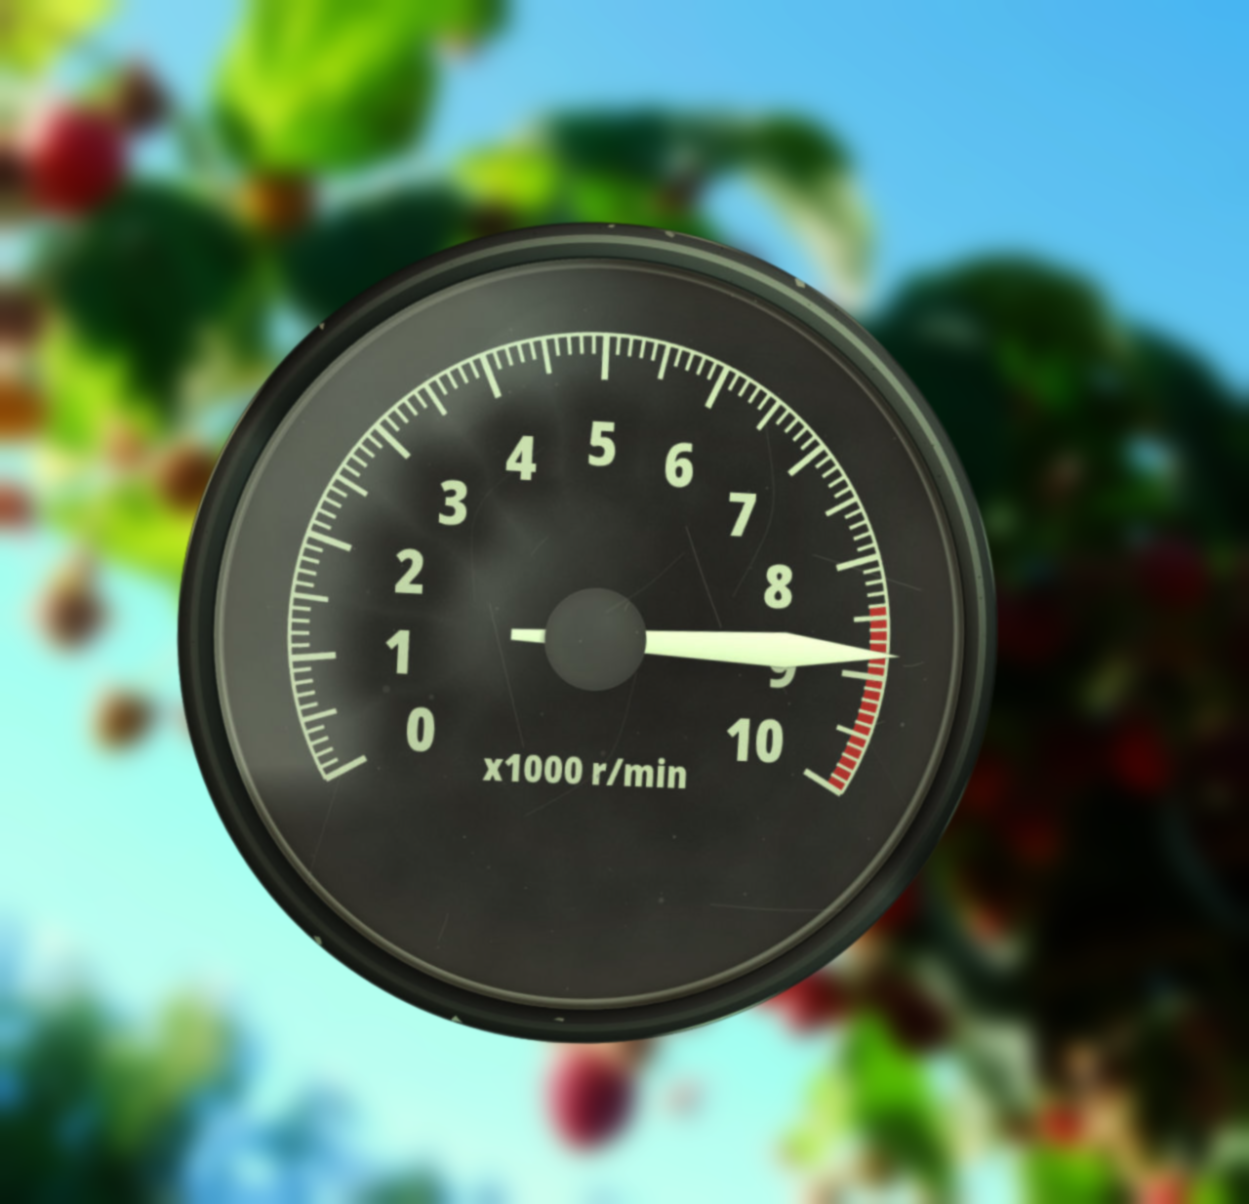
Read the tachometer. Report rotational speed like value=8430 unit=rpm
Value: value=8800 unit=rpm
